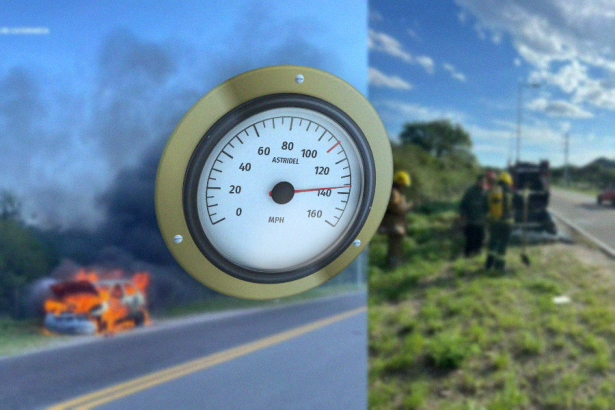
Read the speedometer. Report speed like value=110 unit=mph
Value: value=135 unit=mph
